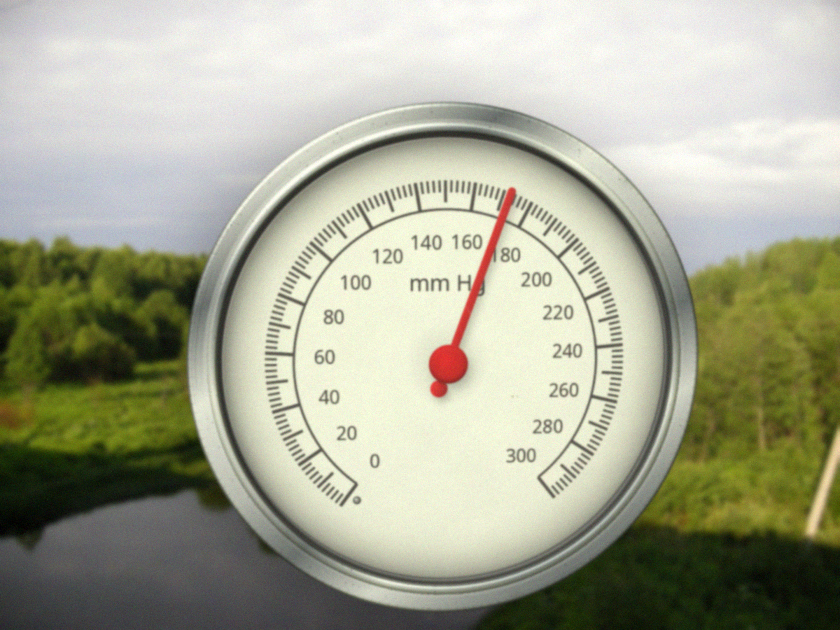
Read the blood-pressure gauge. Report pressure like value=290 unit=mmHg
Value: value=172 unit=mmHg
